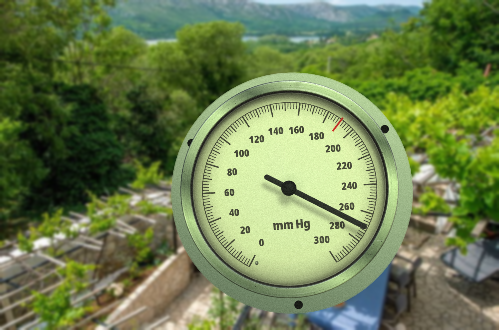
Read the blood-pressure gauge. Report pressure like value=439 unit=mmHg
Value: value=270 unit=mmHg
